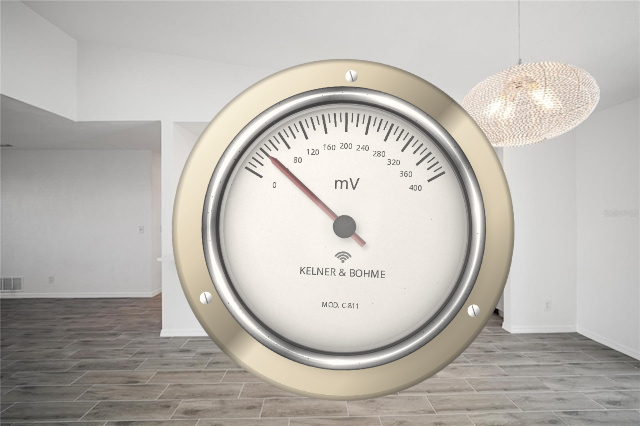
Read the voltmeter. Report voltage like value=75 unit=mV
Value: value=40 unit=mV
